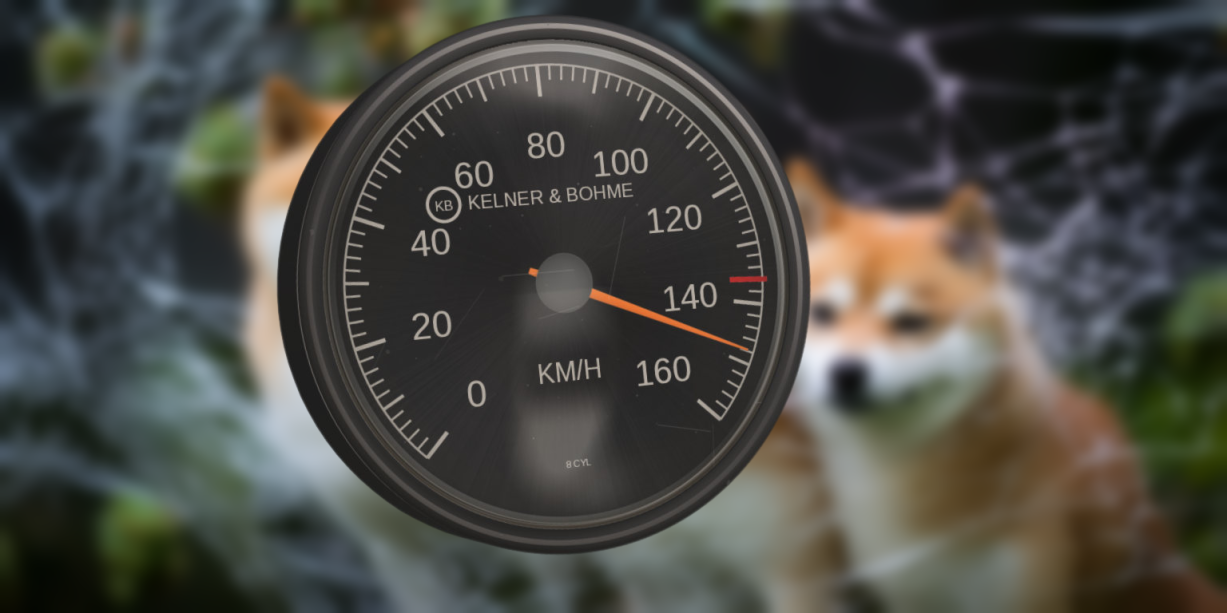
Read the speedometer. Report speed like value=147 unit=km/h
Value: value=148 unit=km/h
